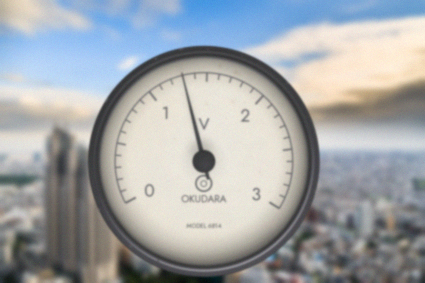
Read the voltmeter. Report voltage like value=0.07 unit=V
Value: value=1.3 unit=V
